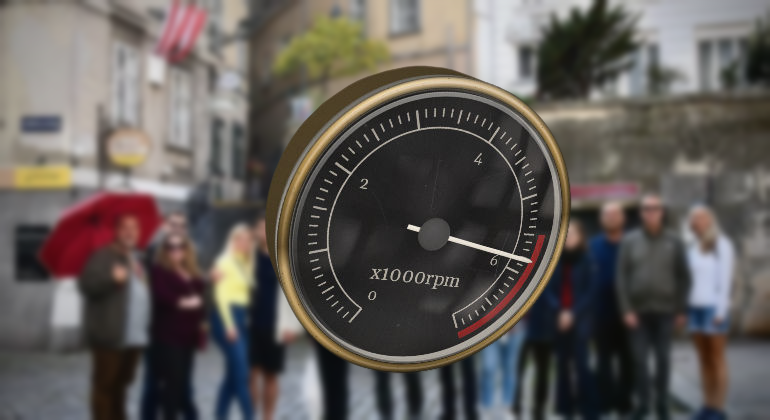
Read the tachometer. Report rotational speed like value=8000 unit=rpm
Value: value=5800 unit=rpm
